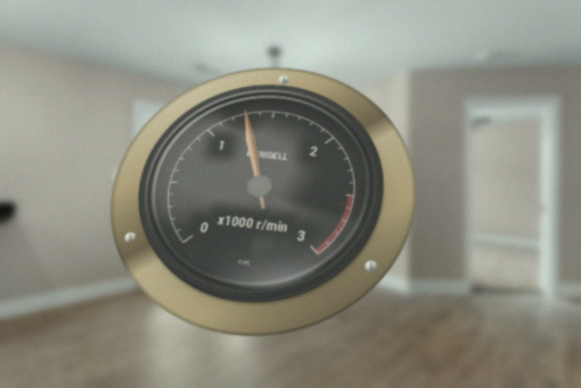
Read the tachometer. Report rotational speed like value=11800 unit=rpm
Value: value=1300 unit=rpm
